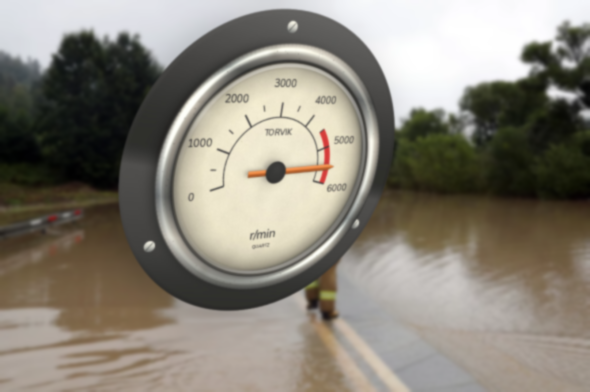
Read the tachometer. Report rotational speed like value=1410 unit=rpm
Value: value=5500 unit=rpm
